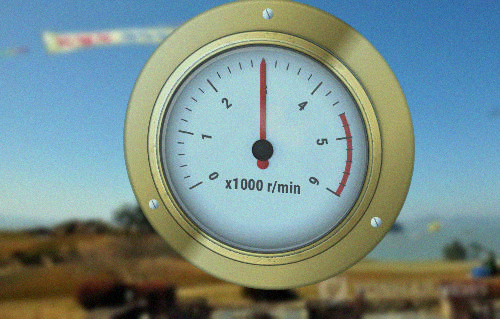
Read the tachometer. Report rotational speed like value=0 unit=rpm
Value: value=3000 unit=rpm
